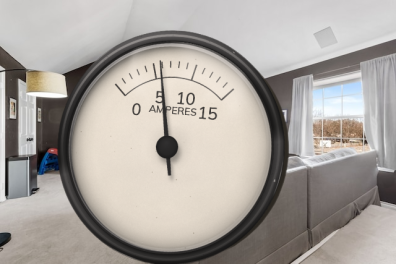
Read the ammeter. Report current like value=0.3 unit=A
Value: value=6 unit=A
